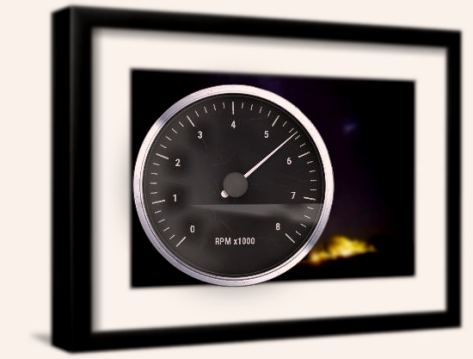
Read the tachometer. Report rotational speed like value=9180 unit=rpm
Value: value=5500 unit=rpm
